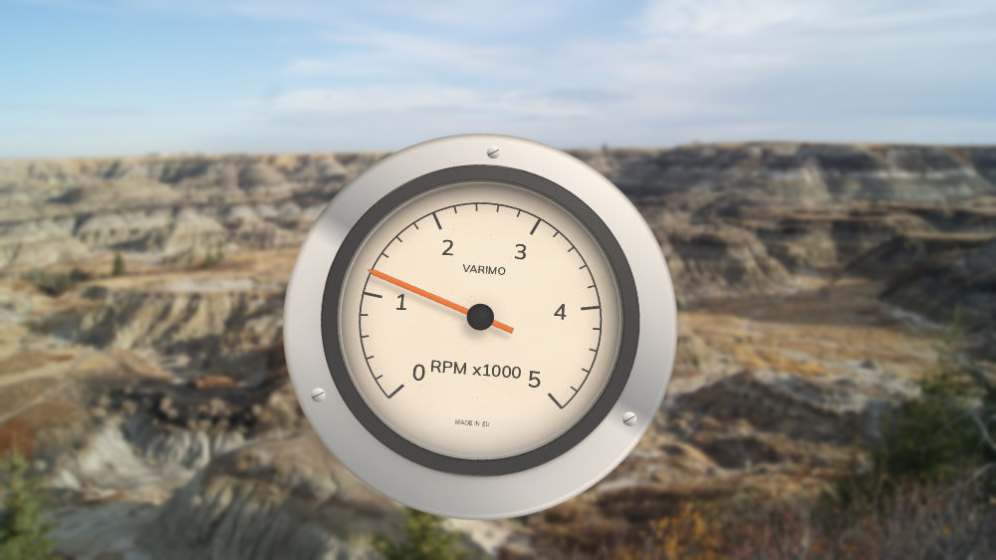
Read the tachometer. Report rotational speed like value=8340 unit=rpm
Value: value=1200 unit=rpm
